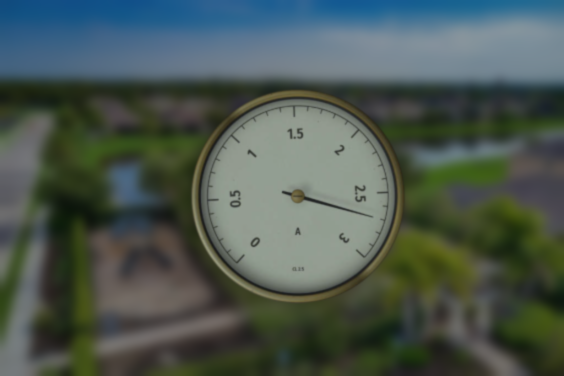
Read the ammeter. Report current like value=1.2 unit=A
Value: value=2.7 unit=A
